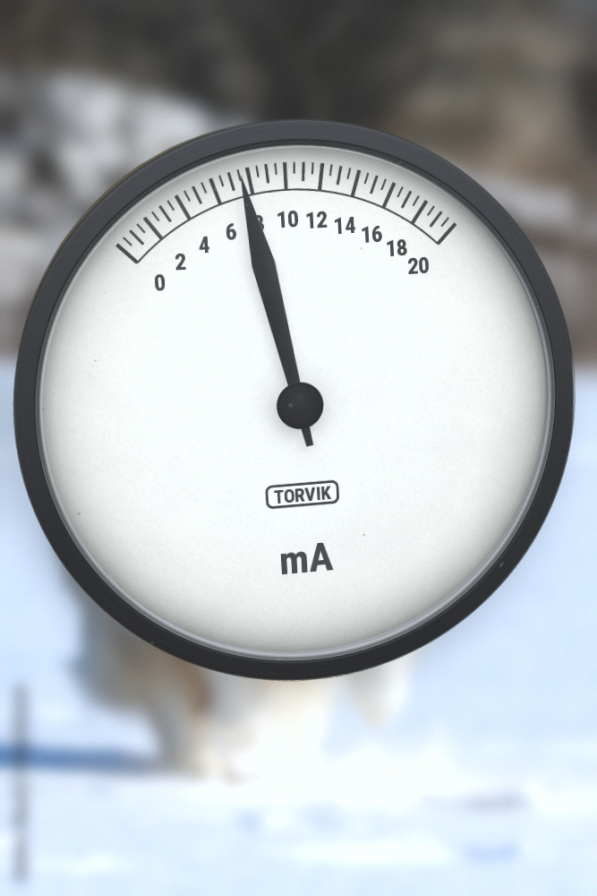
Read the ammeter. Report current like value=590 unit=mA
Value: value=7.5 unit=mA
